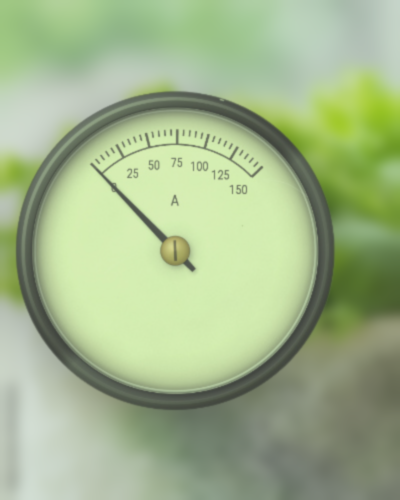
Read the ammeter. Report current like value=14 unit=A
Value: value=0 unit=A
